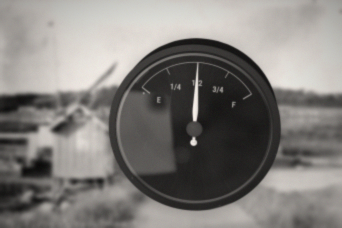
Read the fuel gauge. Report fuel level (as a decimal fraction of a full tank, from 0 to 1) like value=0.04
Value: value=0.5
